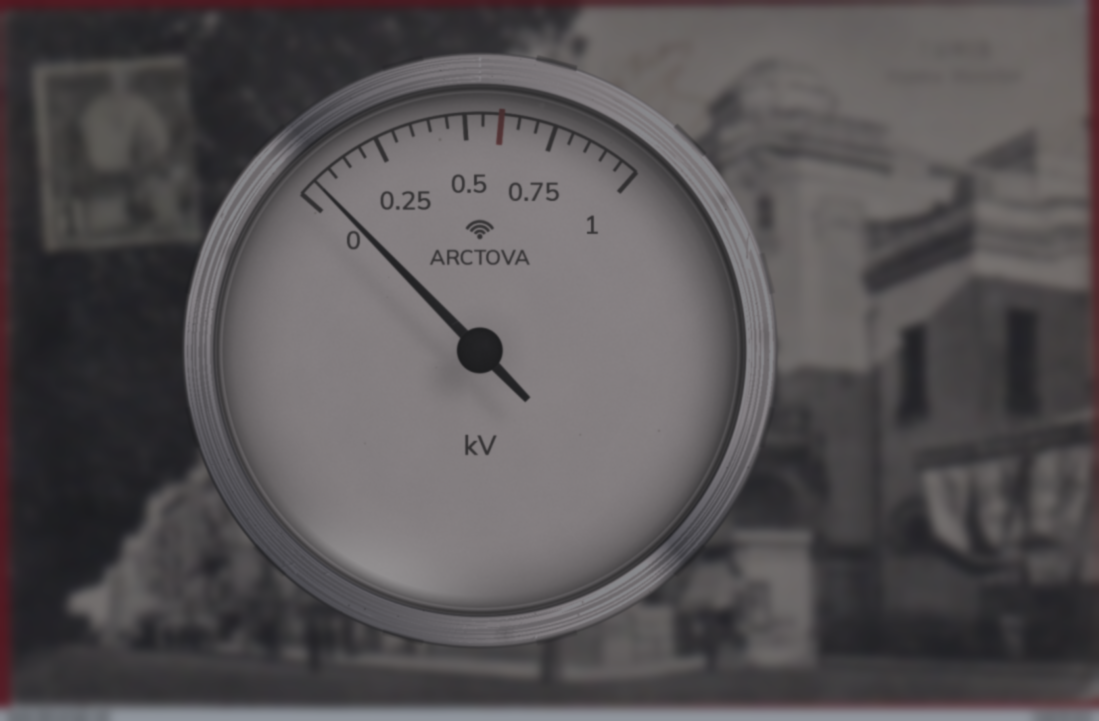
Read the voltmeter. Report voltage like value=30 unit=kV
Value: value=0.05 unit=kV
